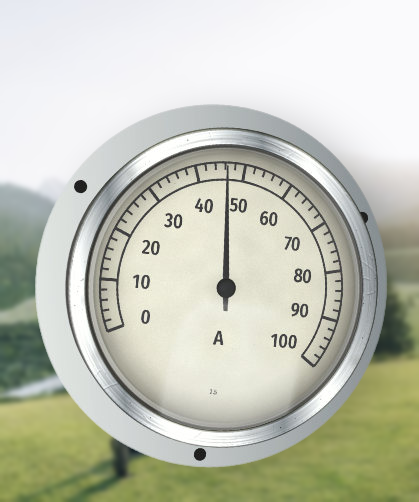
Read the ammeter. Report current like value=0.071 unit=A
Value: value=46 unit=A
